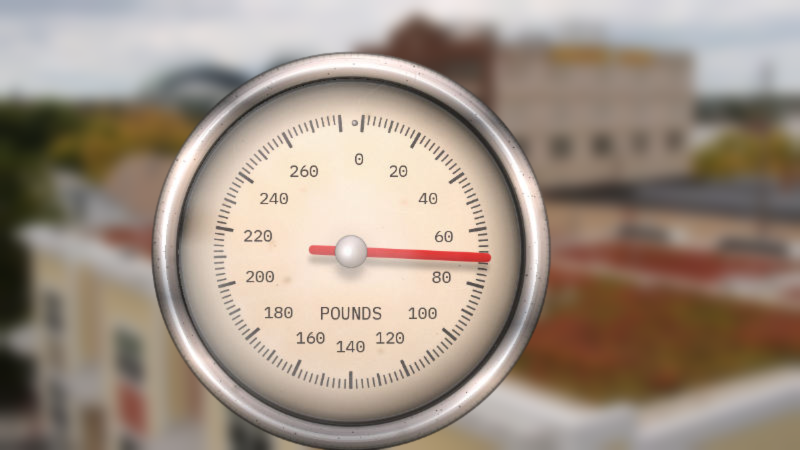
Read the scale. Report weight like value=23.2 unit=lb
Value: value=70 unit=lb
